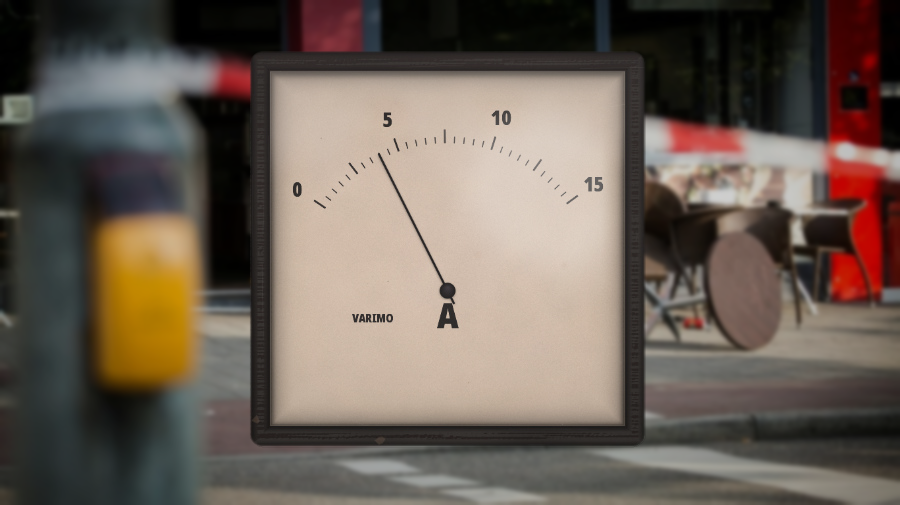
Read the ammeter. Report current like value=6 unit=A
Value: value=4 unit=A
